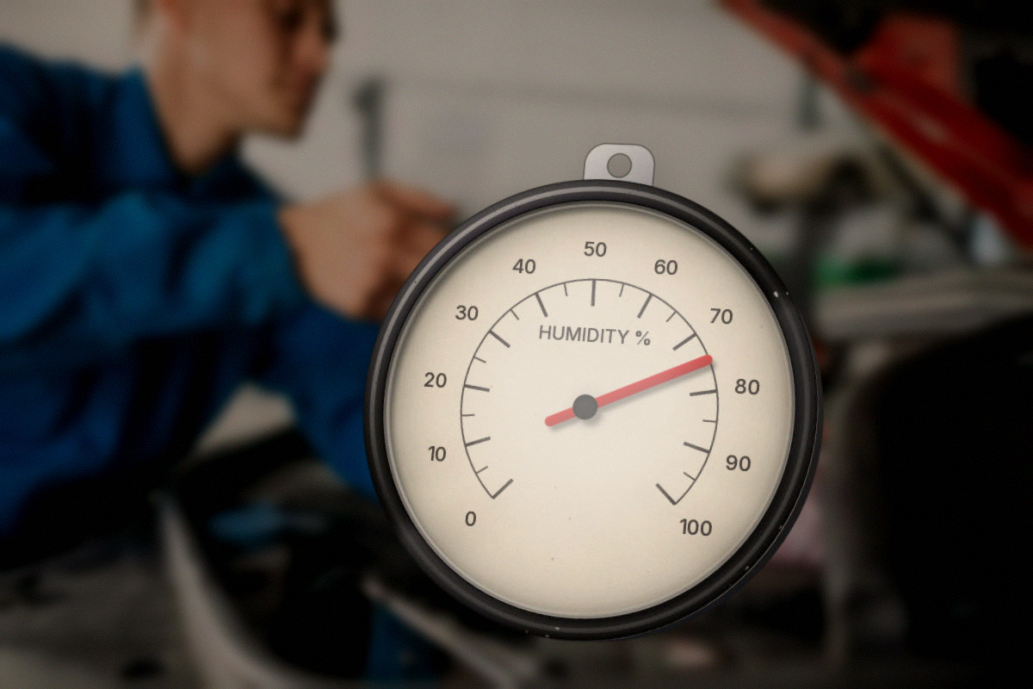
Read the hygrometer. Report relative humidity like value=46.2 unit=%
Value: value=75 unit=%
